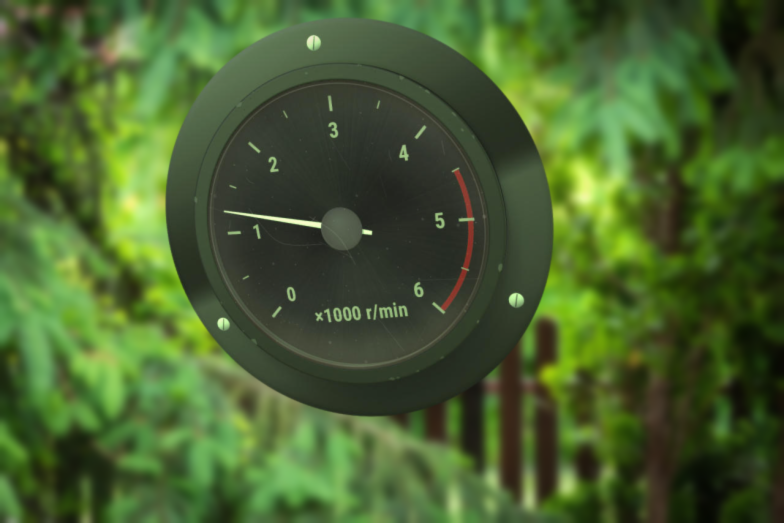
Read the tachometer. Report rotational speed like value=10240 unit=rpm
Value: value=1250 unit=rpm
